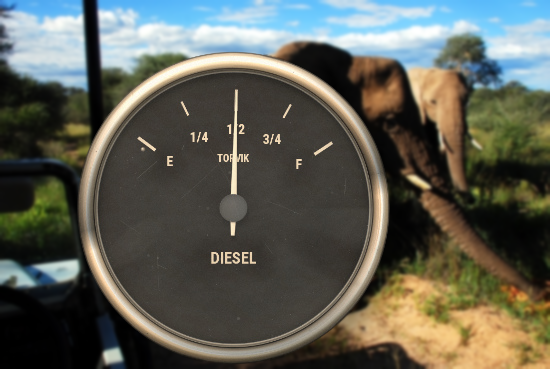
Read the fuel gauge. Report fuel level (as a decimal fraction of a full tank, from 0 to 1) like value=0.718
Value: value=0.5
